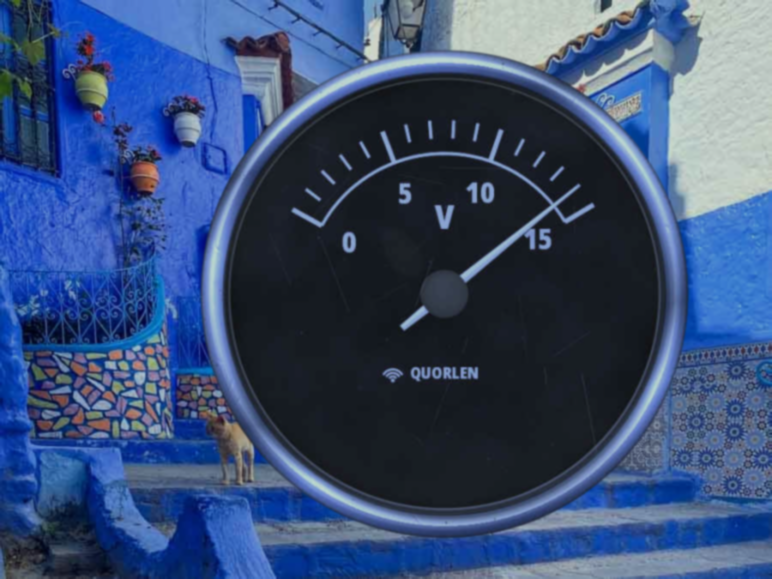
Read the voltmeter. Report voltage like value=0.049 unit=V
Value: value=14 unit=V
